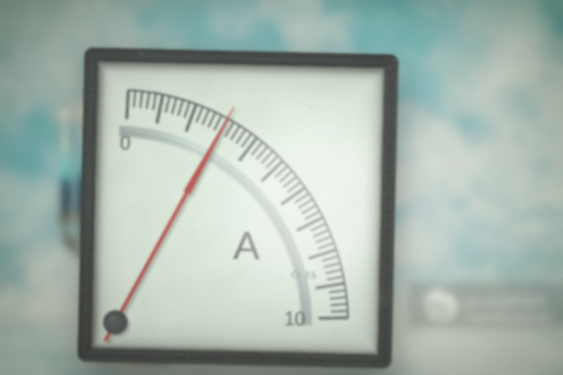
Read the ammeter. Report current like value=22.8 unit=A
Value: value=3 unit=A
